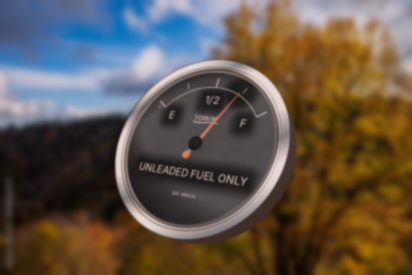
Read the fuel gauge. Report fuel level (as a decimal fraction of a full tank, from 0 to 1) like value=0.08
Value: value=0.75
